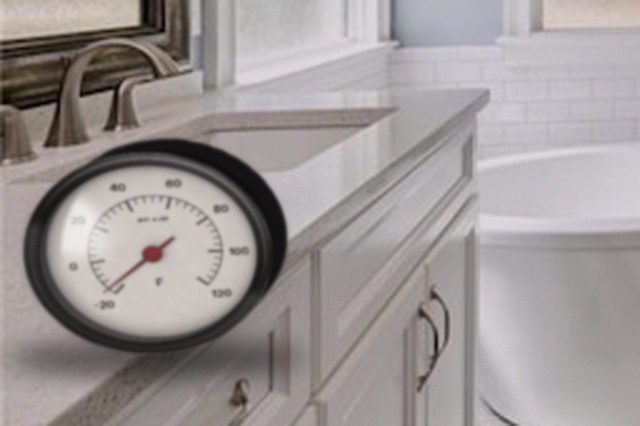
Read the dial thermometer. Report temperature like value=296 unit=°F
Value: value=-16 unit=°F
